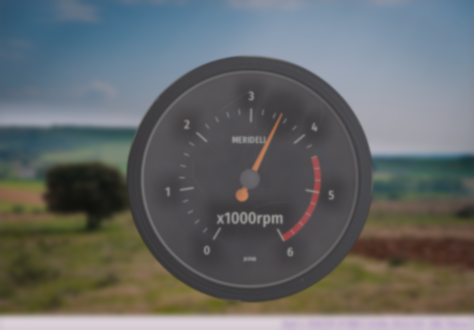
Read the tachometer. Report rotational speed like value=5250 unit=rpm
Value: value=3500 unit=rpm
